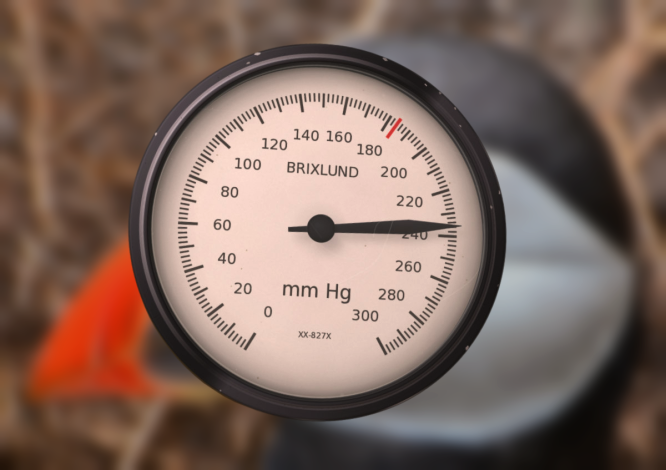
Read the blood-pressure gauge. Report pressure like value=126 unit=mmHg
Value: value=236 unit=mmHg
